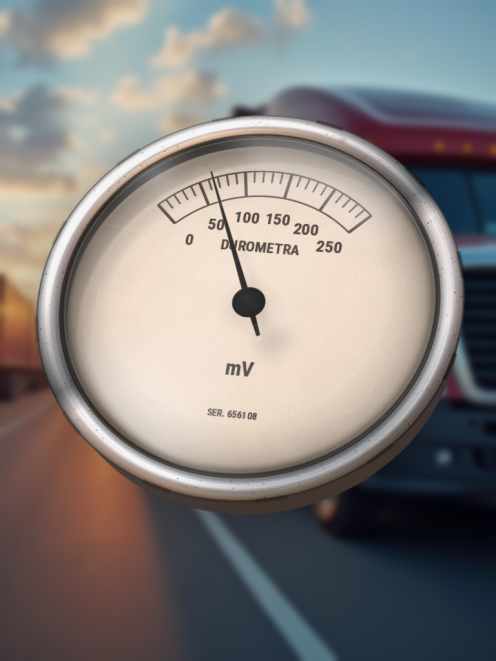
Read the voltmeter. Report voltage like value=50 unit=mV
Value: value=65 unit=mV
